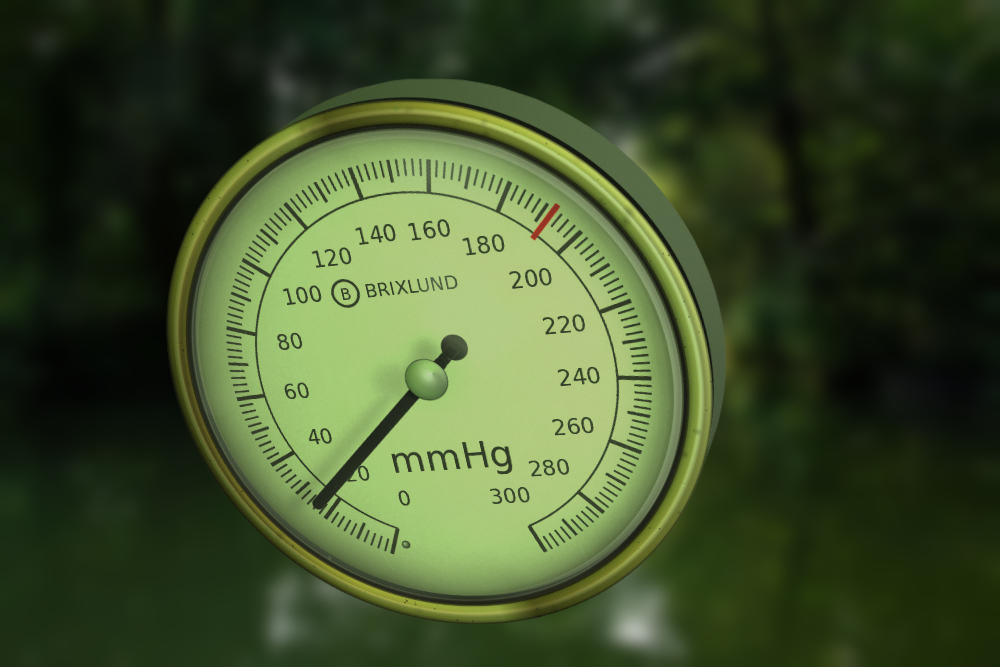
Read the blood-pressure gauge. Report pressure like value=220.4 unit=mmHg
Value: value=24 unit=mmHg
